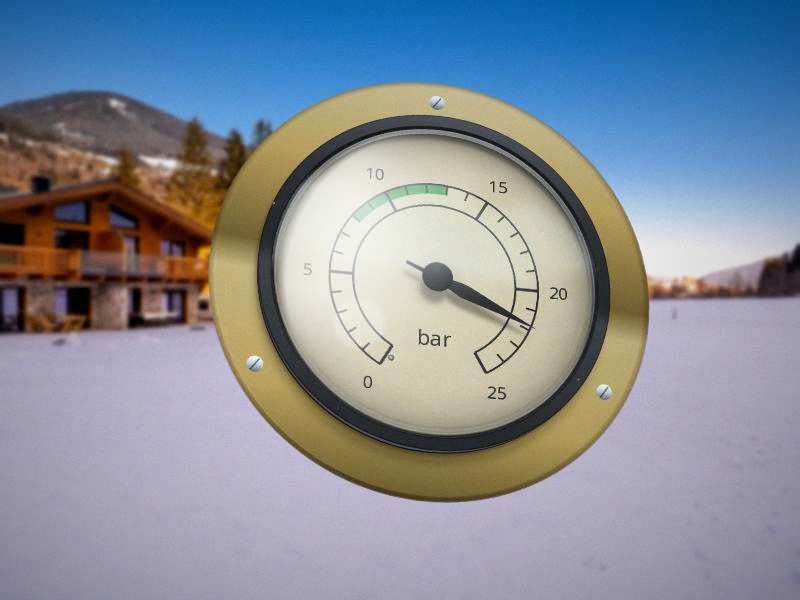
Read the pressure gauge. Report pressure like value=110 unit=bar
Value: value=22 unit=bar
